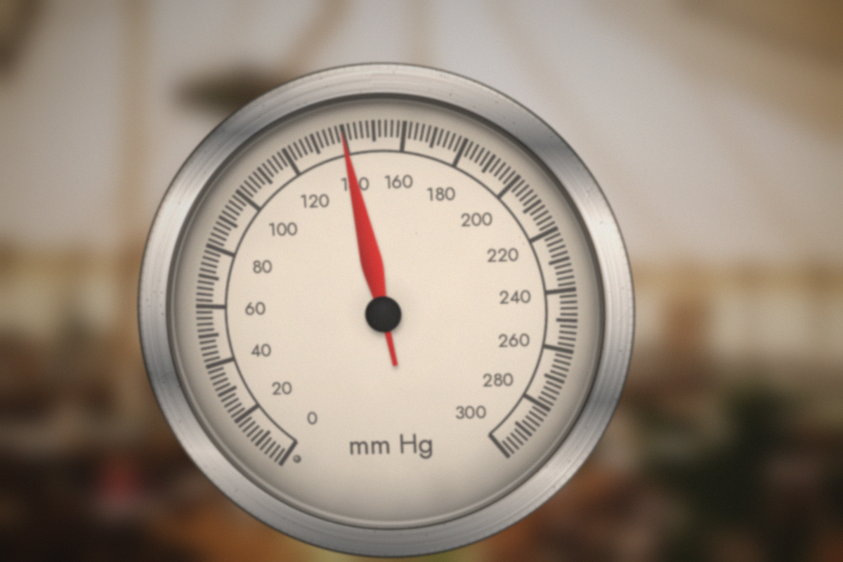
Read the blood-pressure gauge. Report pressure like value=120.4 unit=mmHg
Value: value=140 unit=mmHg
